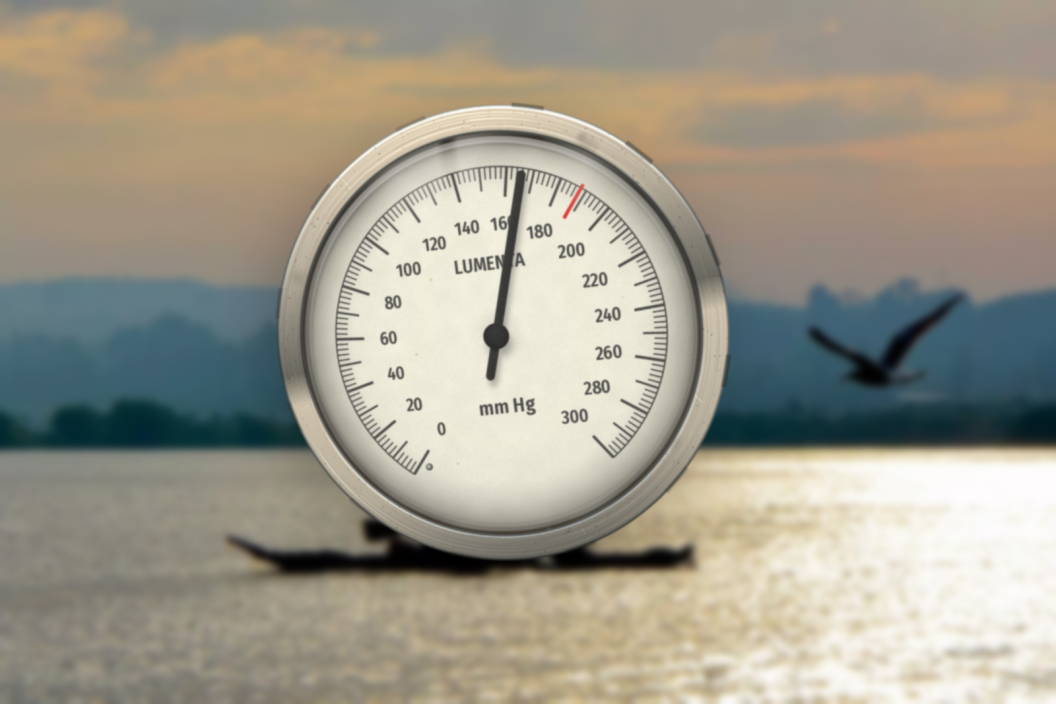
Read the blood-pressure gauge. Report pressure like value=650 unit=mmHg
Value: value=166 unit=mmHg
